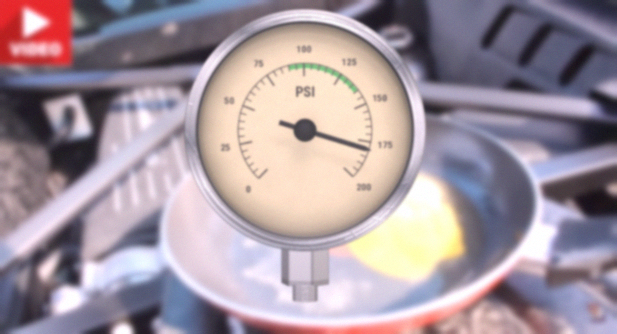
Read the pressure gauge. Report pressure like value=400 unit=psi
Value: value=180 unit=psi
